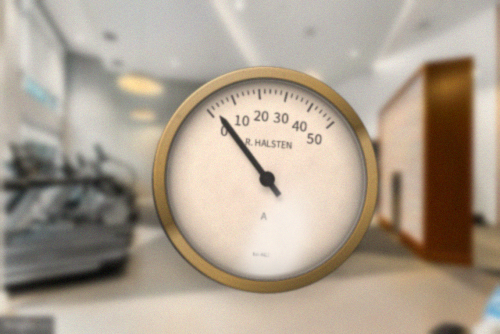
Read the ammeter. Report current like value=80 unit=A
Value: value=2 unit=A
